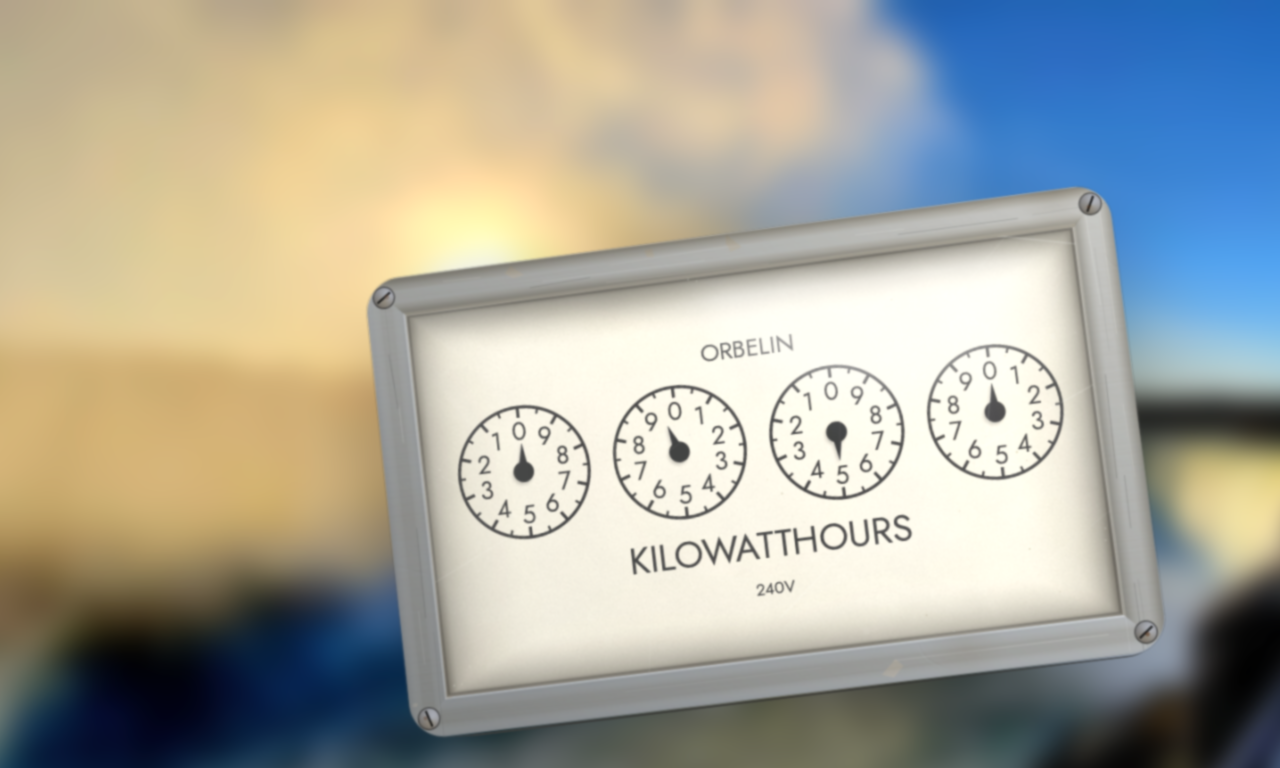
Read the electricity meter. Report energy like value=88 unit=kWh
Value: value=9950 unit=kWh
